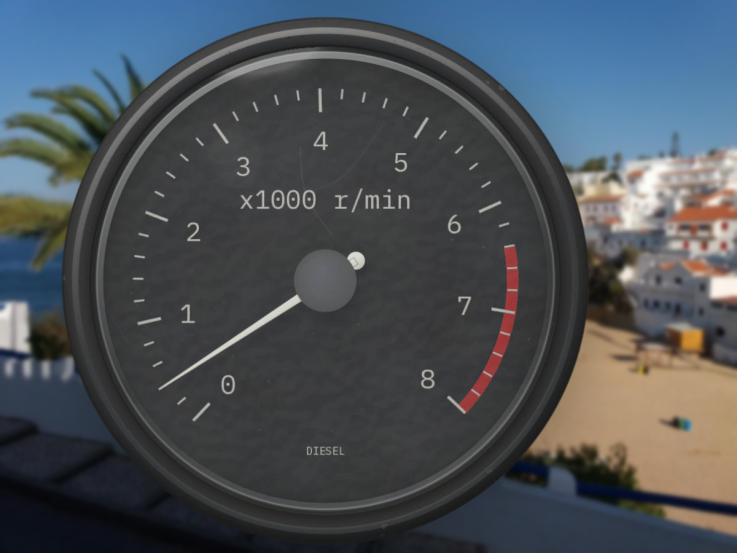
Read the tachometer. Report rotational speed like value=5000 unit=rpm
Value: value=400 unit=rpm
